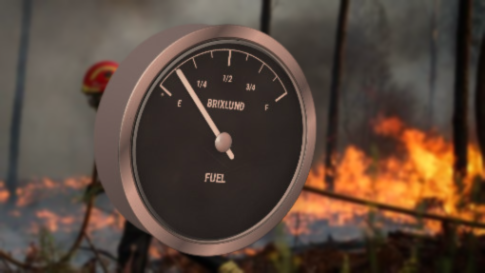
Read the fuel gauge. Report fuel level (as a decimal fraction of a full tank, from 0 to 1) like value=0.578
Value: value=0.125
